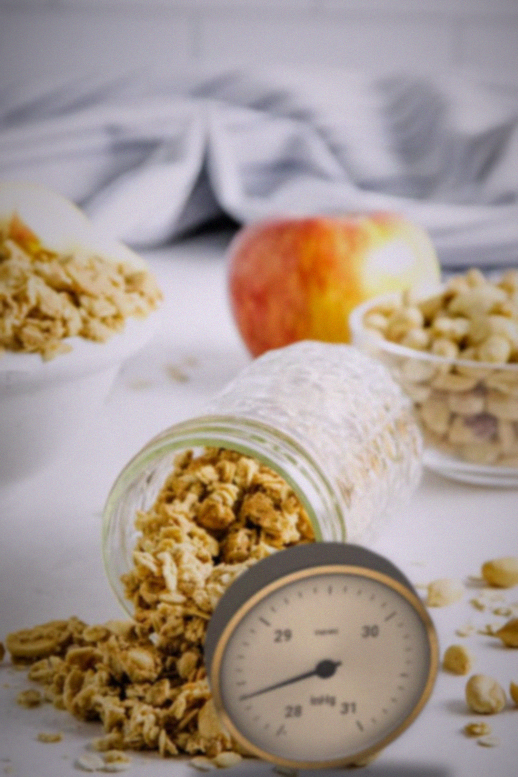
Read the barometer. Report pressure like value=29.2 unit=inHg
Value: value=28.4 unit=inHg
